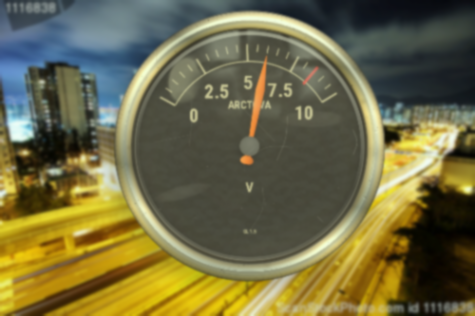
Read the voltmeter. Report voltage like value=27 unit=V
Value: value=6 unit=V
